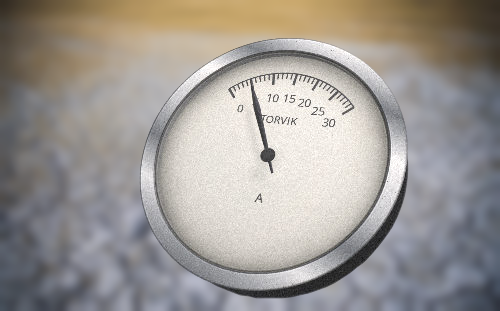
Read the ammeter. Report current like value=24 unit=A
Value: value=5 unit=A
